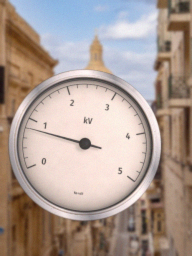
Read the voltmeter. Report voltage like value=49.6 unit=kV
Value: value=0.8 unit=kV
